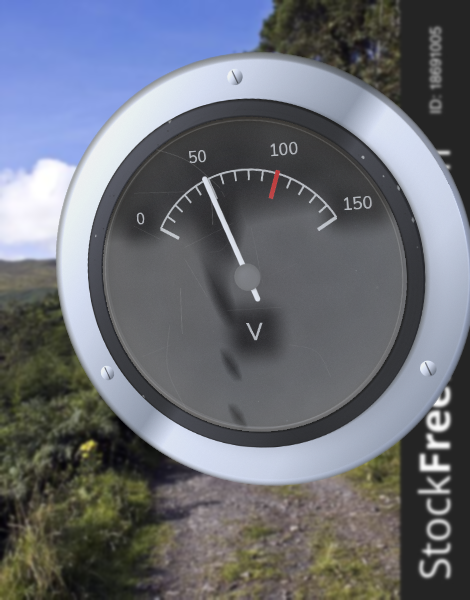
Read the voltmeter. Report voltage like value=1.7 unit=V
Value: value=50 unit=V
